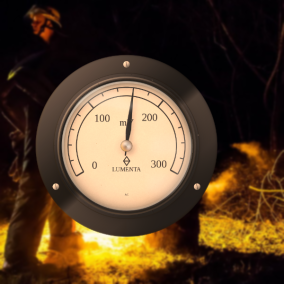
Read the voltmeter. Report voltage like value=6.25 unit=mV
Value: value=160 unit=mV
